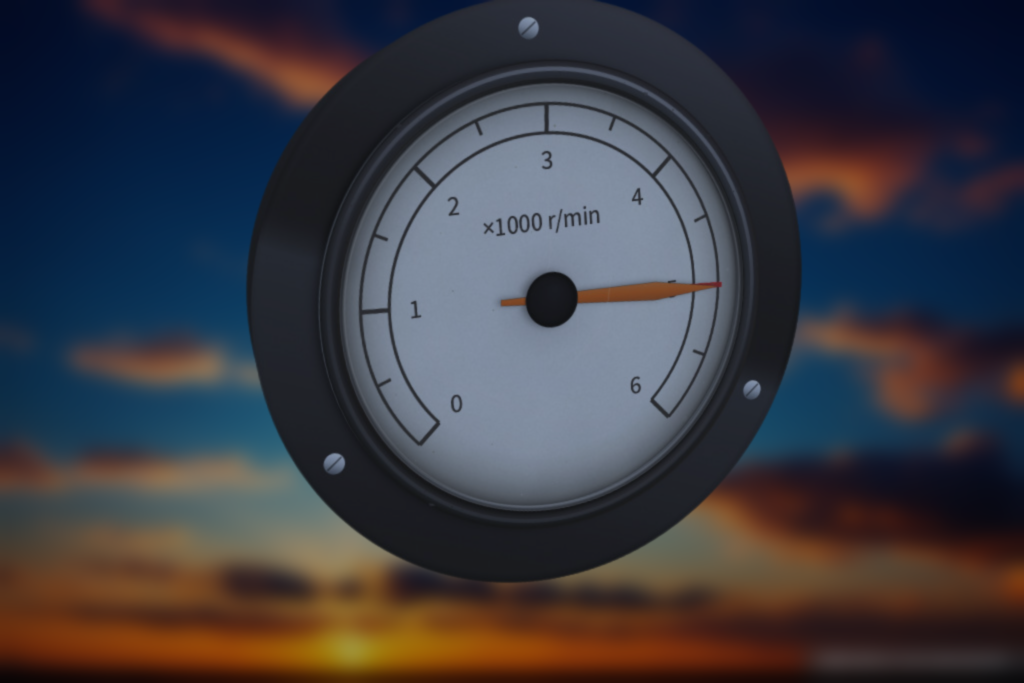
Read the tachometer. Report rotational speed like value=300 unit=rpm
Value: value=5000 unit=rpm
